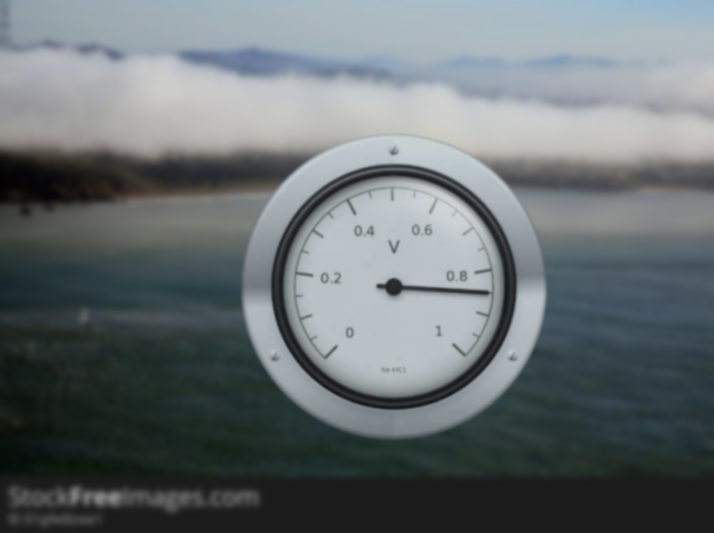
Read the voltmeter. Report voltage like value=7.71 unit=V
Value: value=0.85 unit=V
